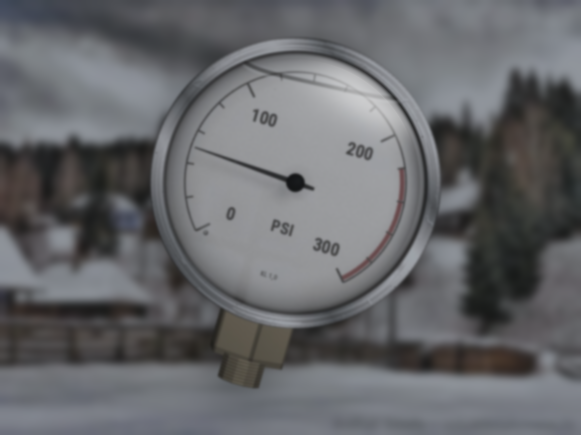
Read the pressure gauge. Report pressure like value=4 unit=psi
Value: value=50 unit=psi
